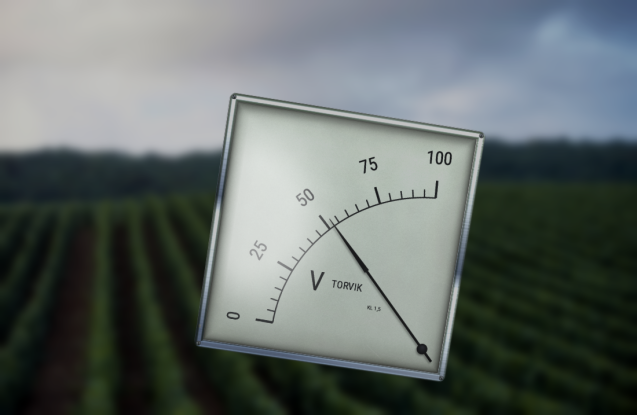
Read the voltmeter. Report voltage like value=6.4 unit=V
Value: value=52.5 unit=V
